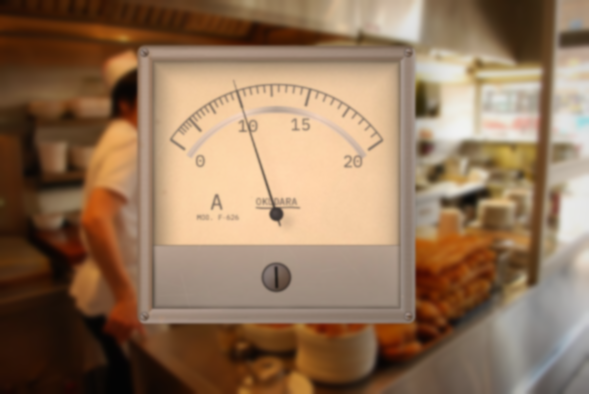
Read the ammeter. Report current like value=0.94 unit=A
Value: value=10 unit=A
